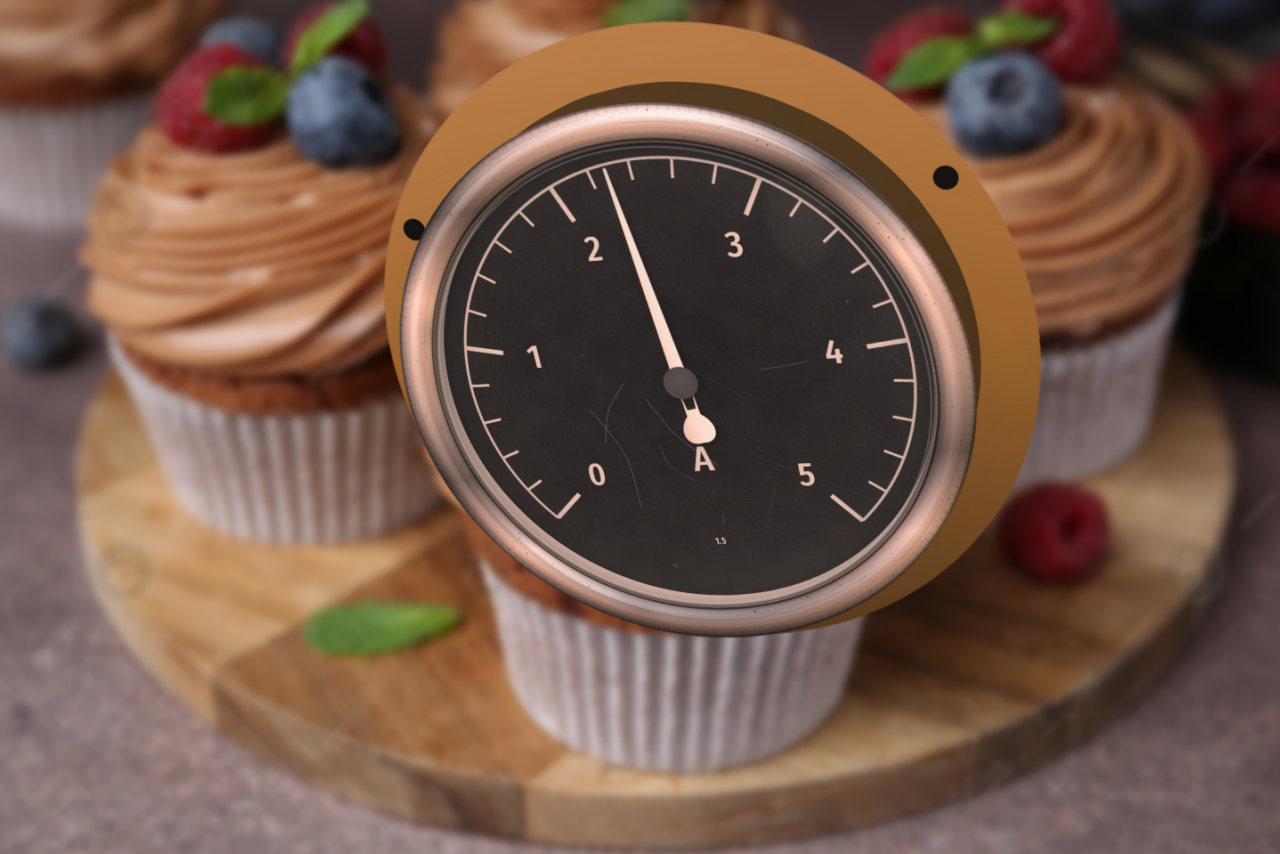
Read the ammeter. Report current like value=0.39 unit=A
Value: value=2.3 unit=A
